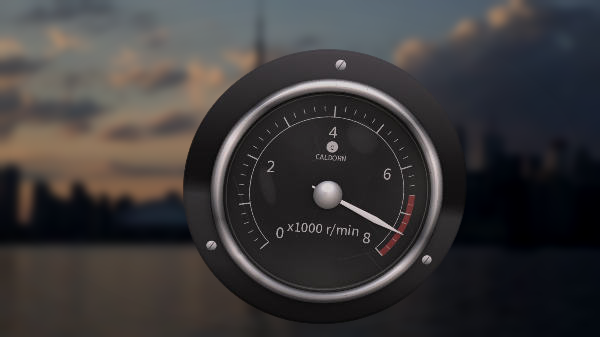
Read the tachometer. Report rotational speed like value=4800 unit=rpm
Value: value=7400 unit=rpm
